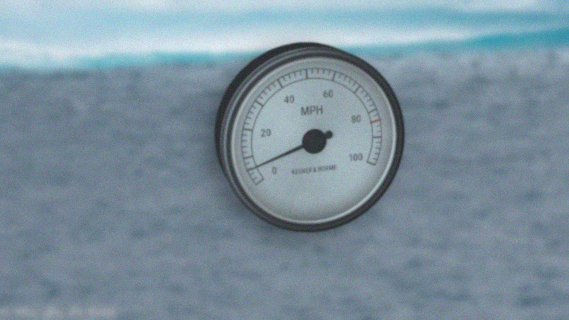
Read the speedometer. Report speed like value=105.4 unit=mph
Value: value=6 unit=mph
